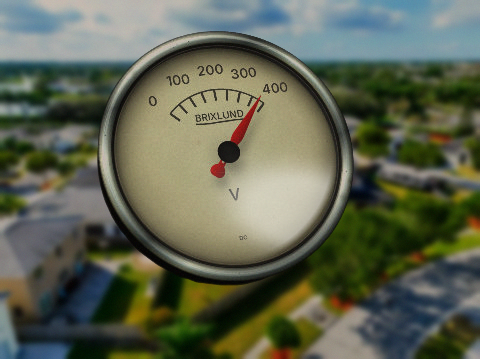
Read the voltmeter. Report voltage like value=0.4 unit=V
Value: value=375 unit=V
